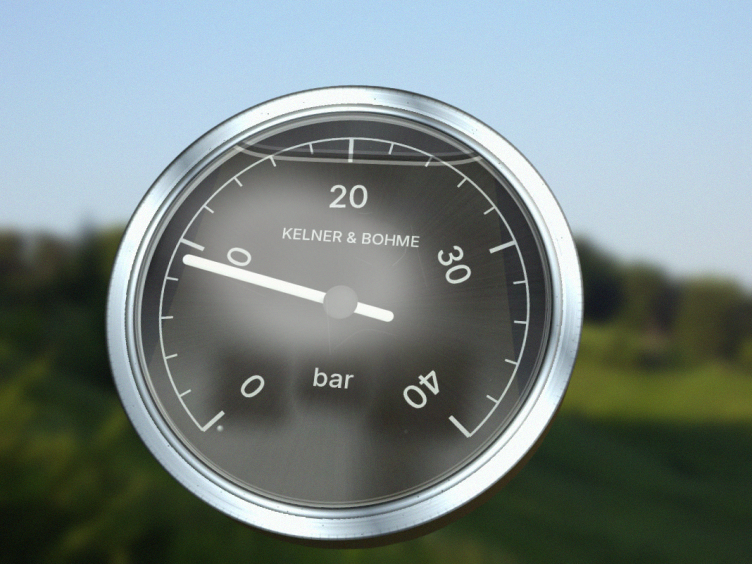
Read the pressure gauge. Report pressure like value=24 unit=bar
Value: value=9 unit=bar
